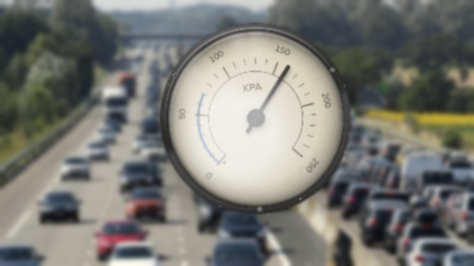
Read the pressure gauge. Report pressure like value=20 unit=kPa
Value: value=160 unit=kPa
